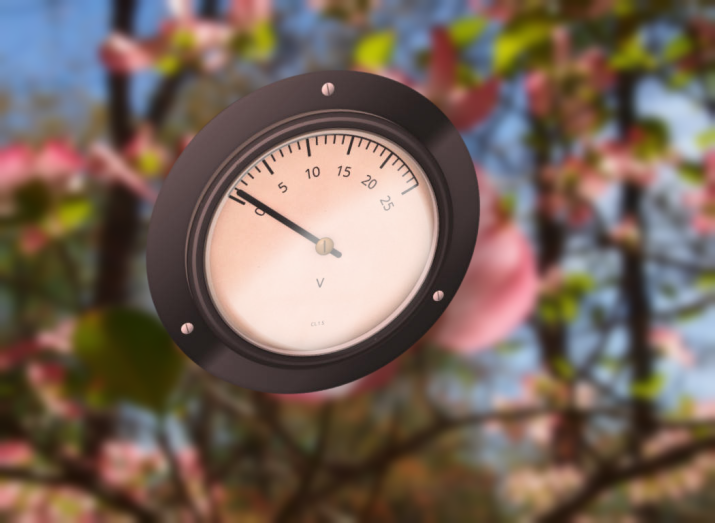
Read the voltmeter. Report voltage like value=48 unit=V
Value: value=1 unit=V
